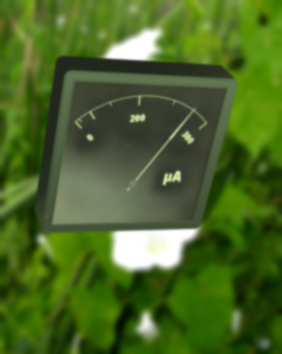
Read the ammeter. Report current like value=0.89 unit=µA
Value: value=275 unit=µA
